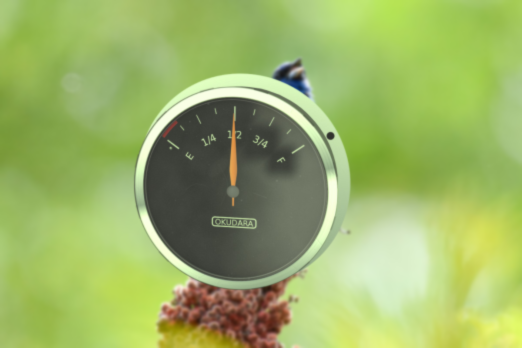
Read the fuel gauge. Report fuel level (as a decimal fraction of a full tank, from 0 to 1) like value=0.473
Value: value=0.5
